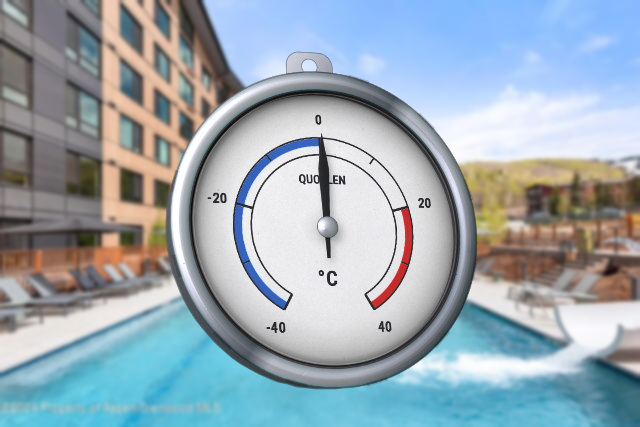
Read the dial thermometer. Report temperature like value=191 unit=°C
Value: value=0 unit=°C
